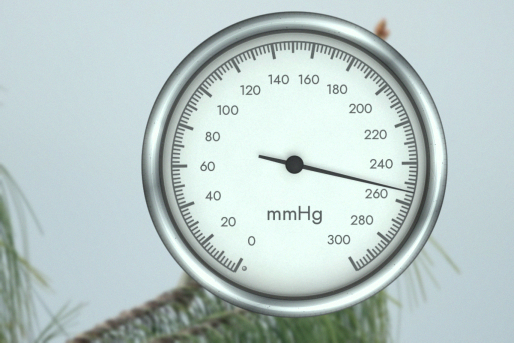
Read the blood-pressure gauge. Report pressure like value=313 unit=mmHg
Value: value=254 unit=mmHg
